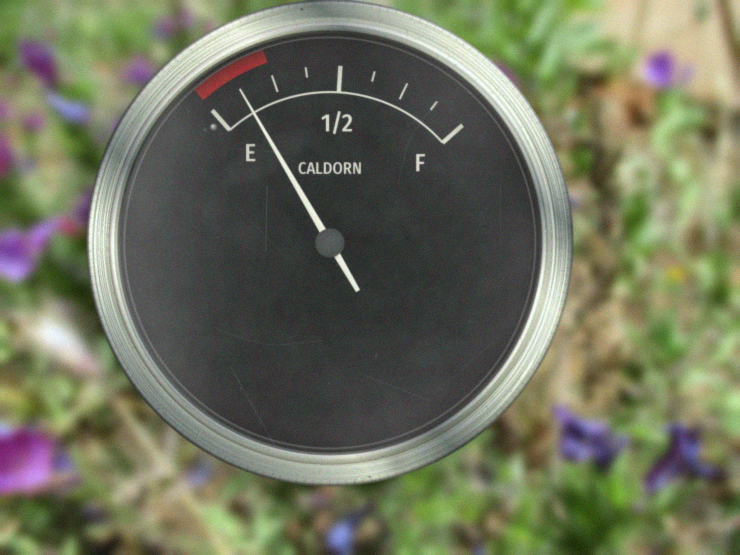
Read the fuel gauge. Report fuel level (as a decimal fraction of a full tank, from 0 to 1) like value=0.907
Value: value=0.125
